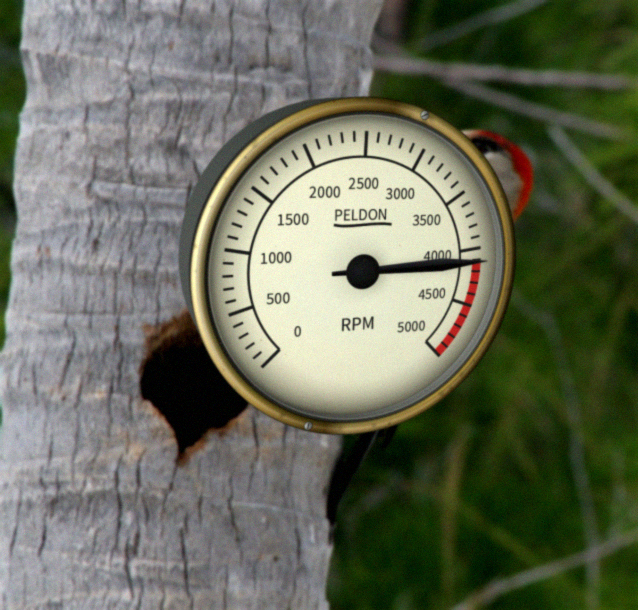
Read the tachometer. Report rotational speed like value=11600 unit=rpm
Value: value=4100 unit=rpm
